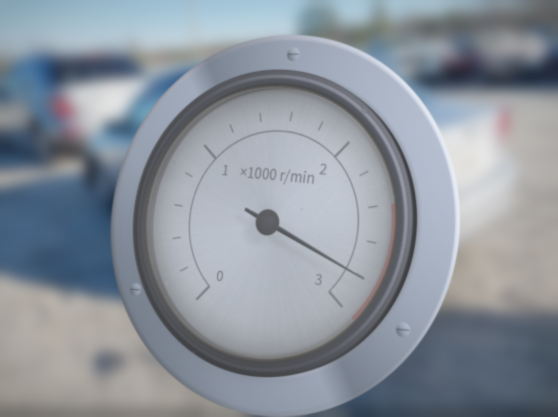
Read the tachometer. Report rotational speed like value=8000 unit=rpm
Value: value=2800 unit=rpm
